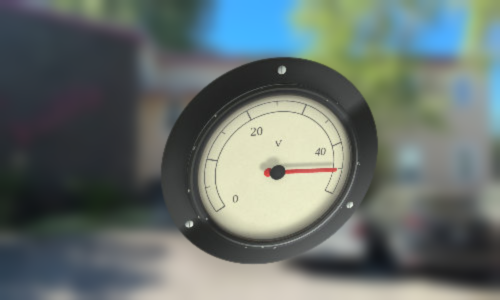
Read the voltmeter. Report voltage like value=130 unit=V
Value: value=45 unit=V
